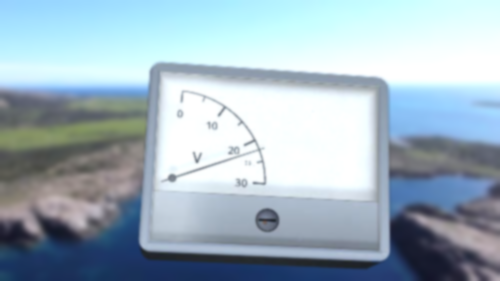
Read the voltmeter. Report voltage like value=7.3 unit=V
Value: value=22.5 unit=V
